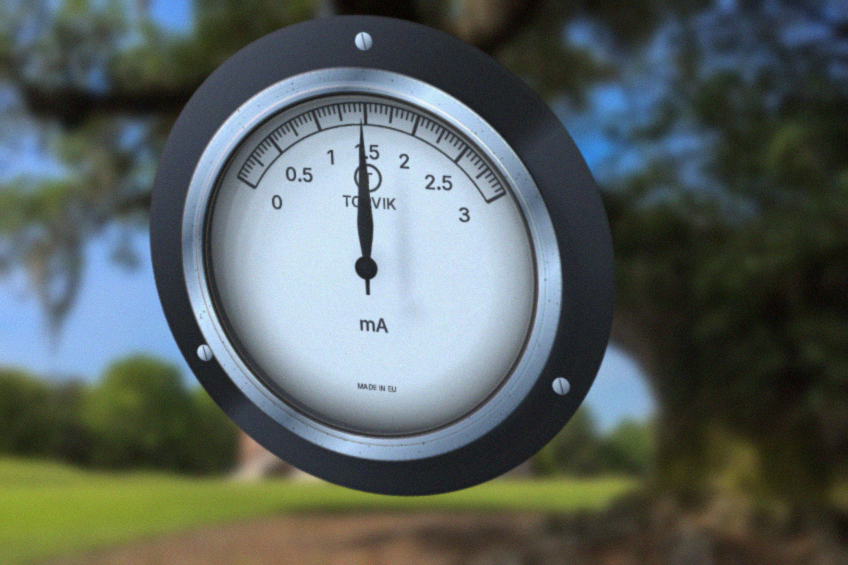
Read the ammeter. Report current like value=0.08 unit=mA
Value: value=1.5 unit=mA
